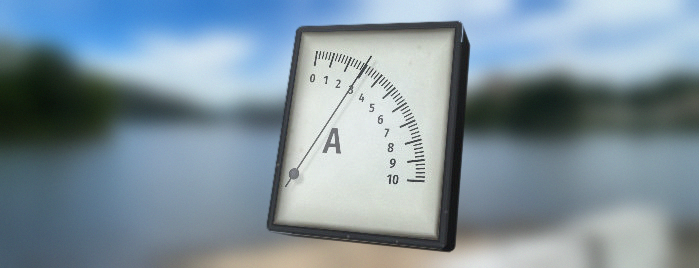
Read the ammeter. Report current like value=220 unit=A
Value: value=3 unit=A
